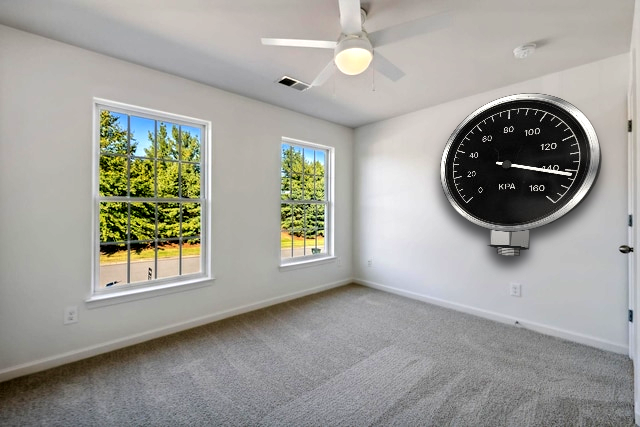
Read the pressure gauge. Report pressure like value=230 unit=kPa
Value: value=142.5 unit=kPa
